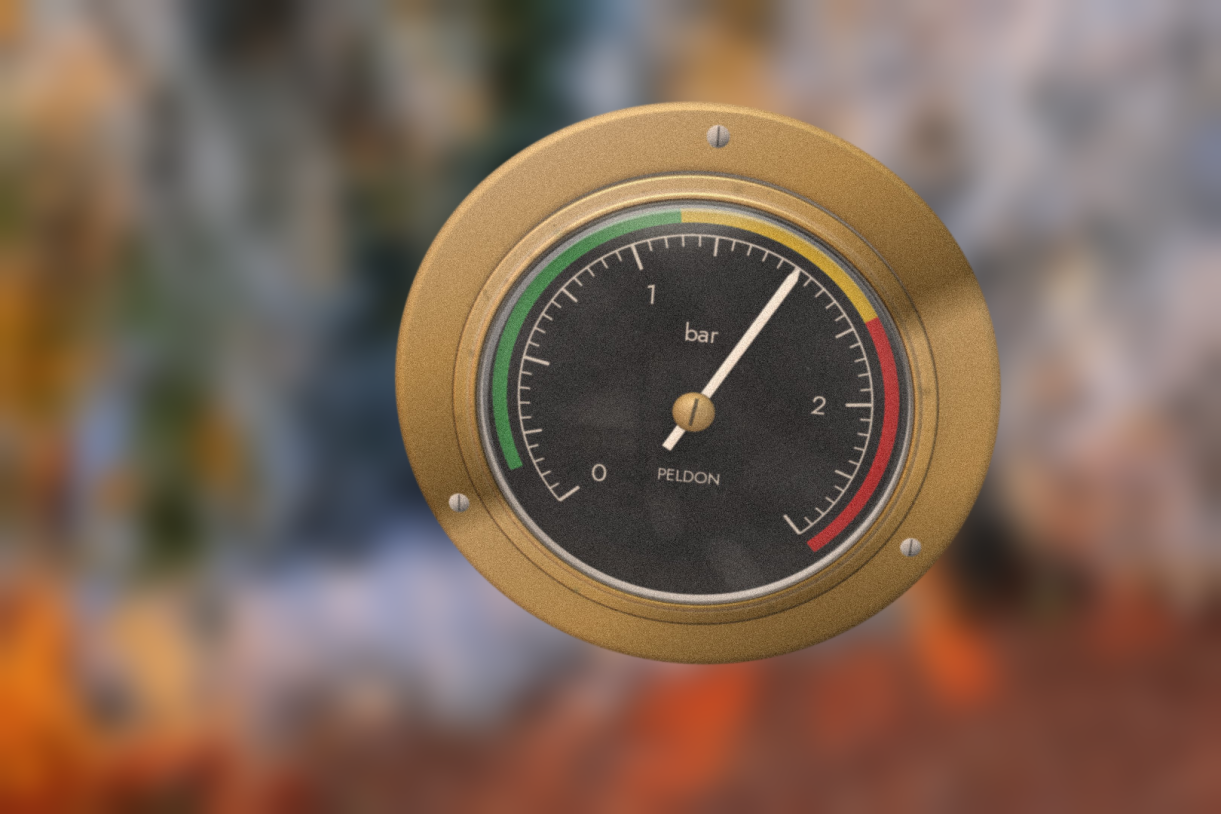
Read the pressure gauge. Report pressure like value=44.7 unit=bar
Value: value=1.5 unit=bar
